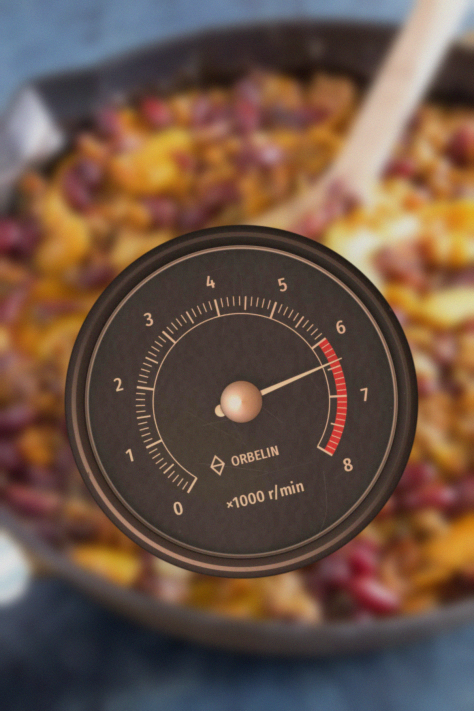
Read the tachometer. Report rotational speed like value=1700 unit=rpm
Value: value=6400 unit=rpm
